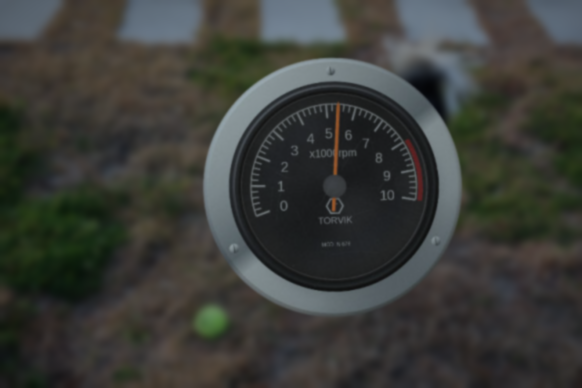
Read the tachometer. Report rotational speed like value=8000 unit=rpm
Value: value=5400 unit=rpm
